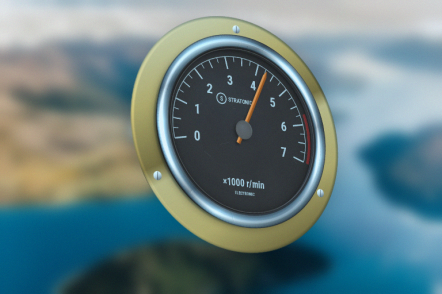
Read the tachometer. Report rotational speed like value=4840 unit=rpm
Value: value=4250 unit=rpm
